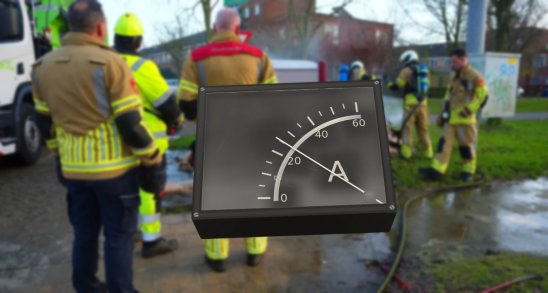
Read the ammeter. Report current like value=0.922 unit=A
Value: value=25 unit=A
